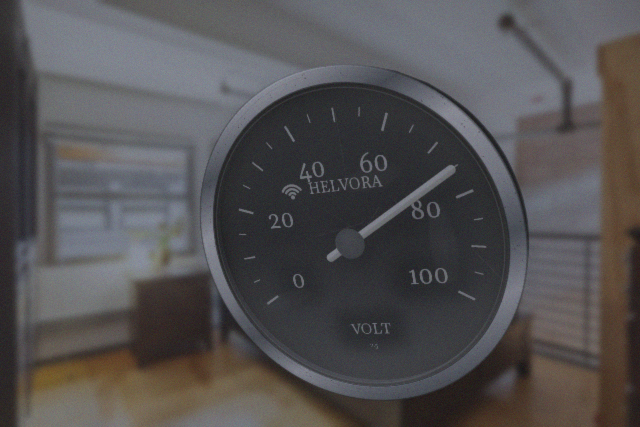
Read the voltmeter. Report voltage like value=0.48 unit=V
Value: value=75 unit=V
